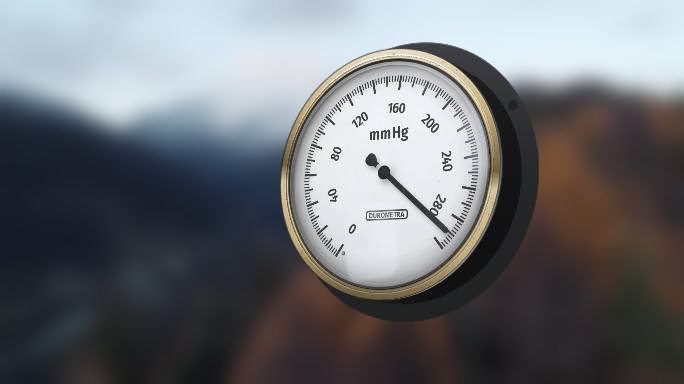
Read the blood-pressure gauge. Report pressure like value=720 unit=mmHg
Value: value=290 unit=mmHg
